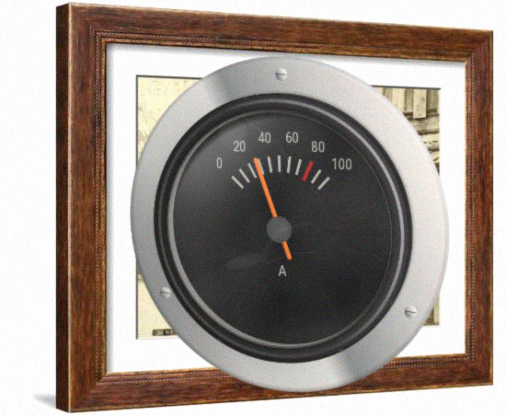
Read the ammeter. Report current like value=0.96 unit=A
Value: value=30 unit=A
